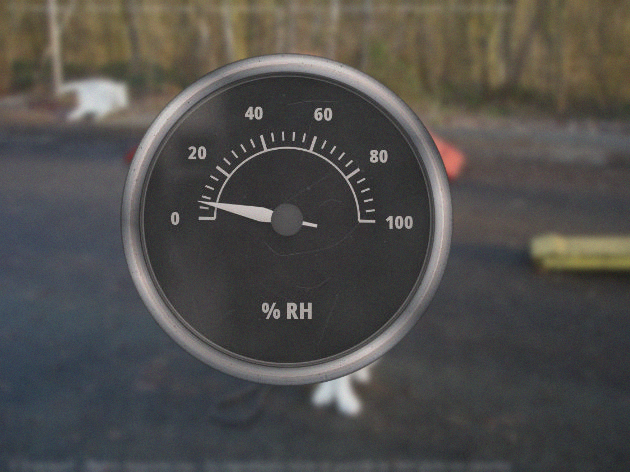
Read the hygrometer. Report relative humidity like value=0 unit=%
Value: value=6 unit=%
